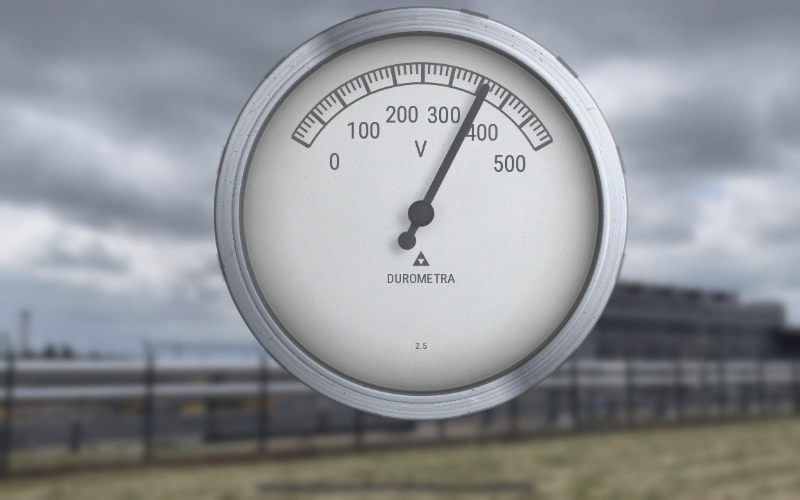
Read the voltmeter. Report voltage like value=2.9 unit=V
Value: value=360 unit=V
